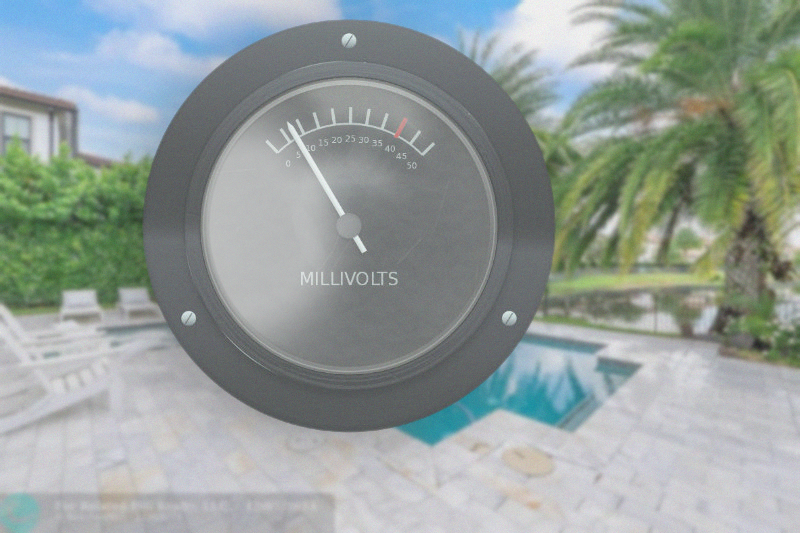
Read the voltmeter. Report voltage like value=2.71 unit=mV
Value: value=7.5 unit=mV
